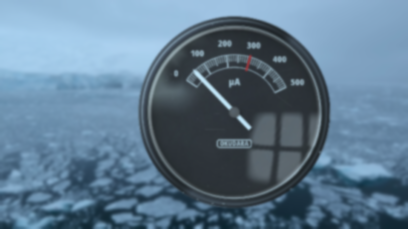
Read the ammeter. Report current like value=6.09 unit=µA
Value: value=50 unit=µA
